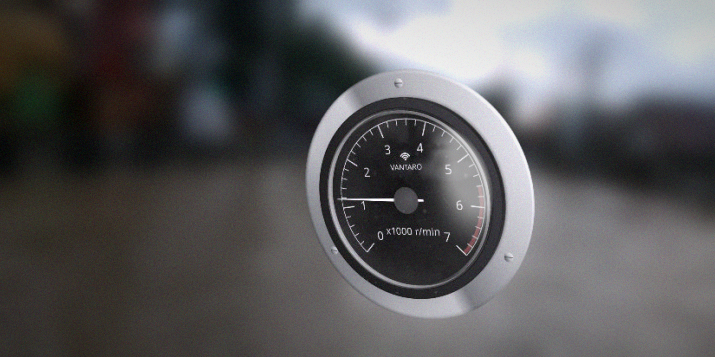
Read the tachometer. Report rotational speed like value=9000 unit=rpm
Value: value=1200 unit=rpm
